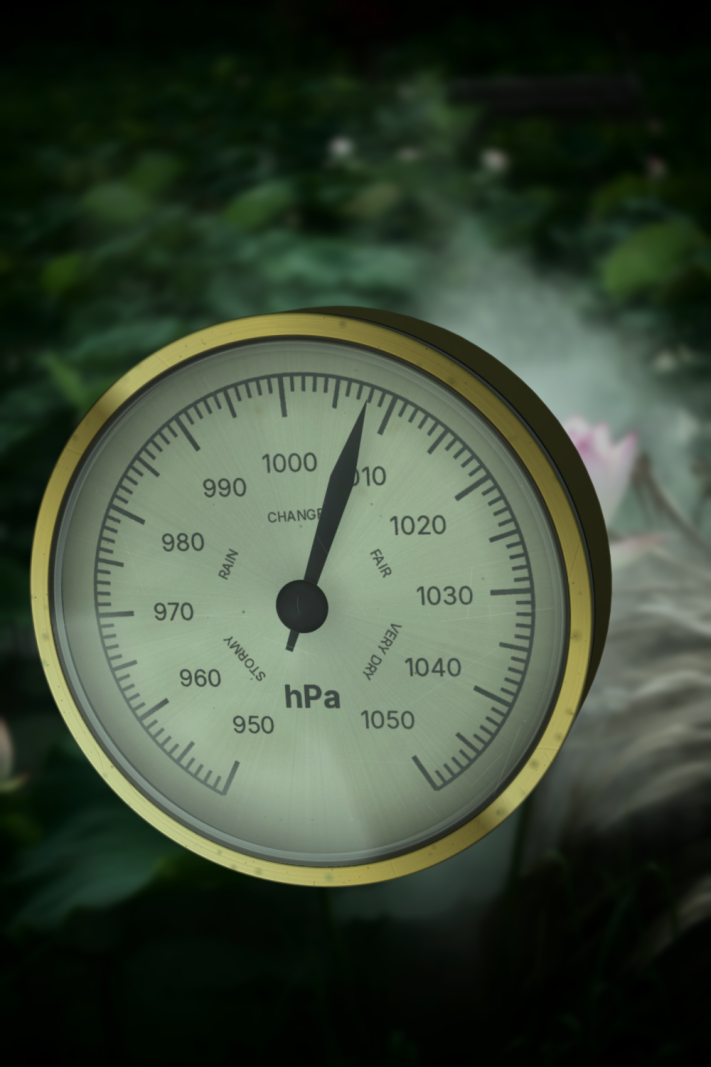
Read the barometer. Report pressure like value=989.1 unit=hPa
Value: value=1008 unit=hPa
